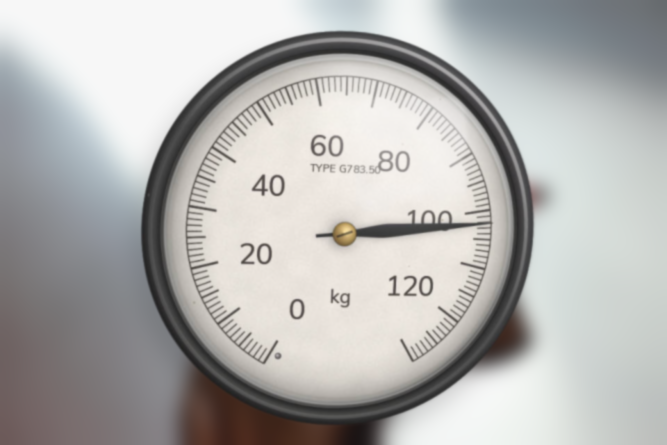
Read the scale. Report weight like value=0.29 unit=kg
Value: value=102 unit=kg
